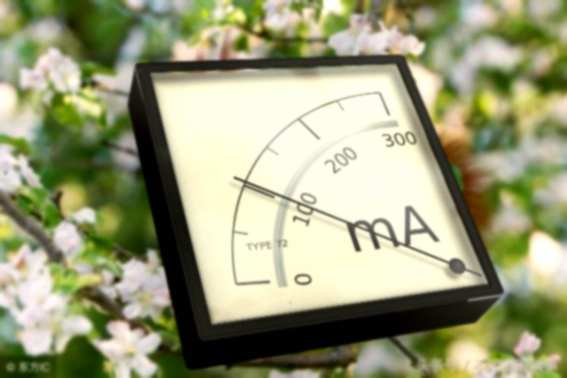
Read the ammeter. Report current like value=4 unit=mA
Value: value=100 unit=mA
